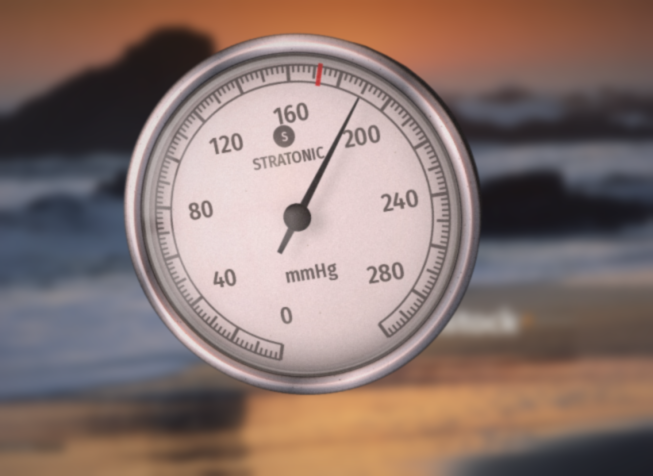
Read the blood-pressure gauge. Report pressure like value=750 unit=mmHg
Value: value=190 unit=mmHg
